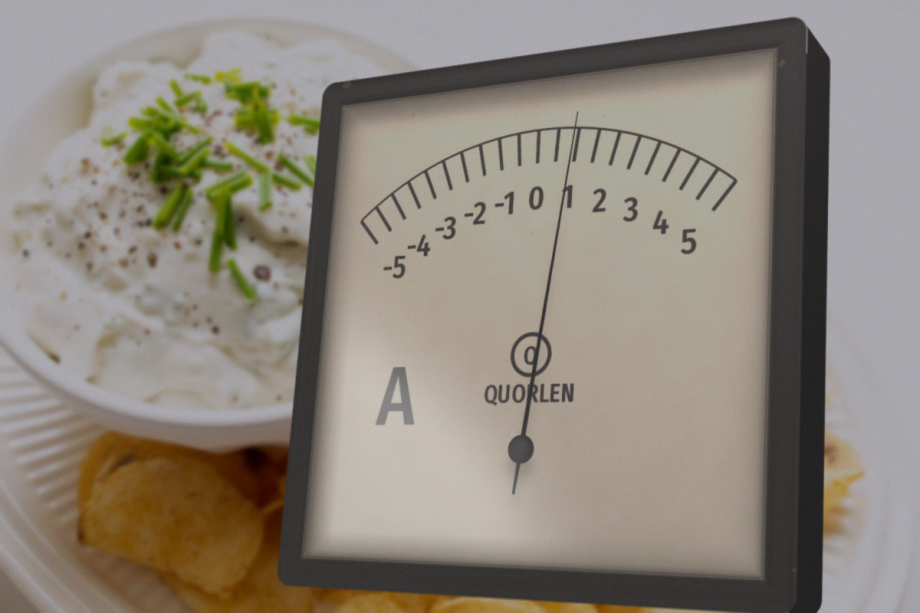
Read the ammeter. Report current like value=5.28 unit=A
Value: value=1 unit=A
